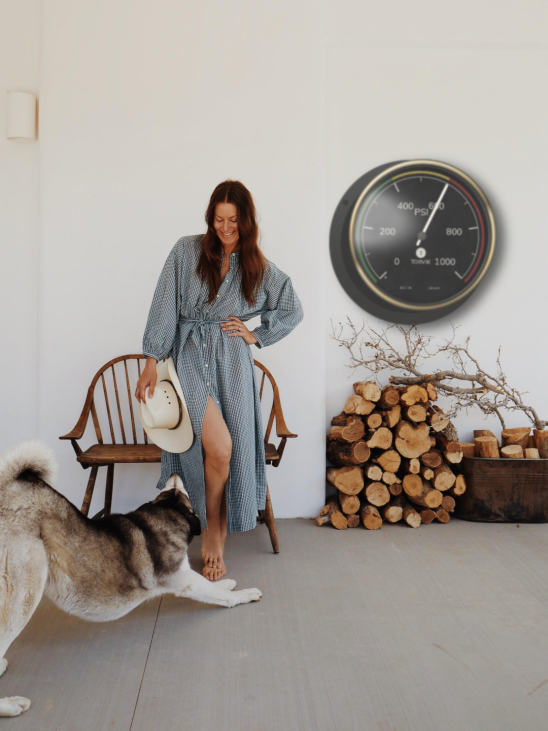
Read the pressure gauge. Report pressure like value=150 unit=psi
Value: value=600 unit=psi
